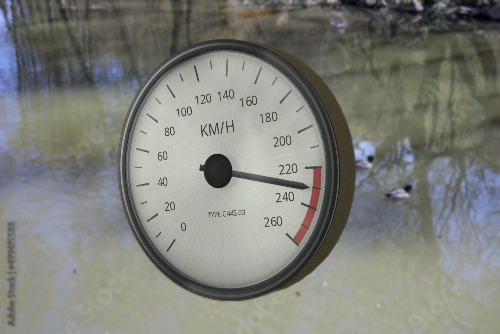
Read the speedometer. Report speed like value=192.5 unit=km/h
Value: value=230 unit=km/h
